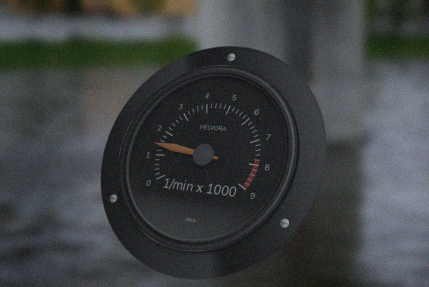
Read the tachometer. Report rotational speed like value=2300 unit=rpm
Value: value=1400 unit=rpm
